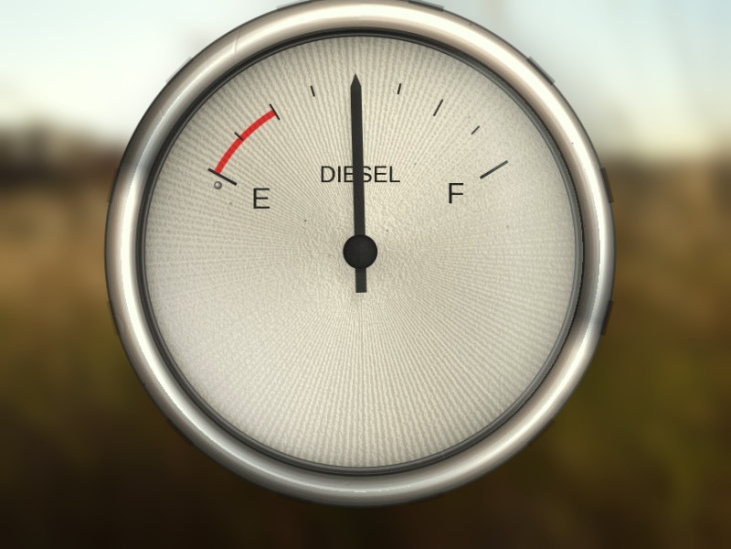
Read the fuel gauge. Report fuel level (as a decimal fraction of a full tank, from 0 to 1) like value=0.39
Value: value=0.5
